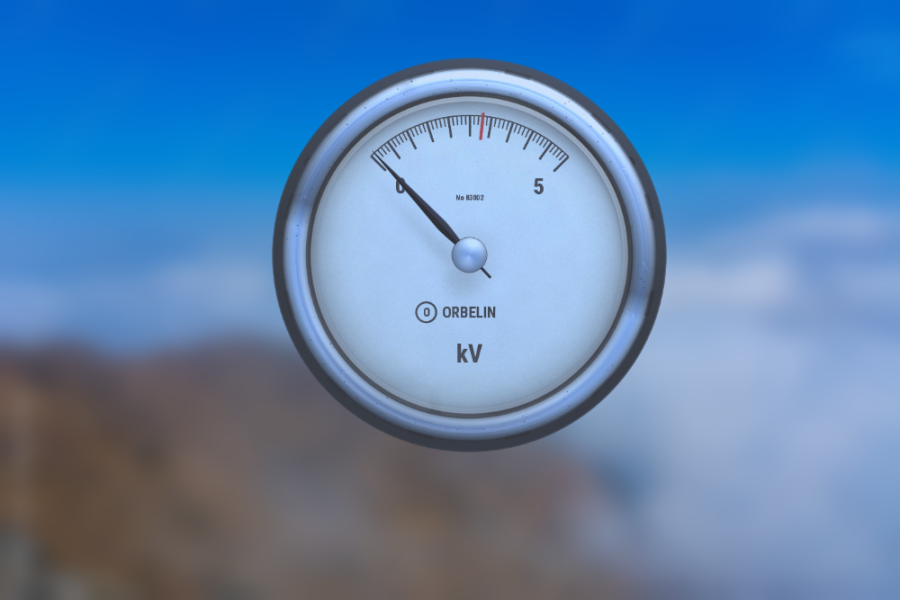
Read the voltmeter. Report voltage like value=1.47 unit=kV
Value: value=0.1 unit=kV
